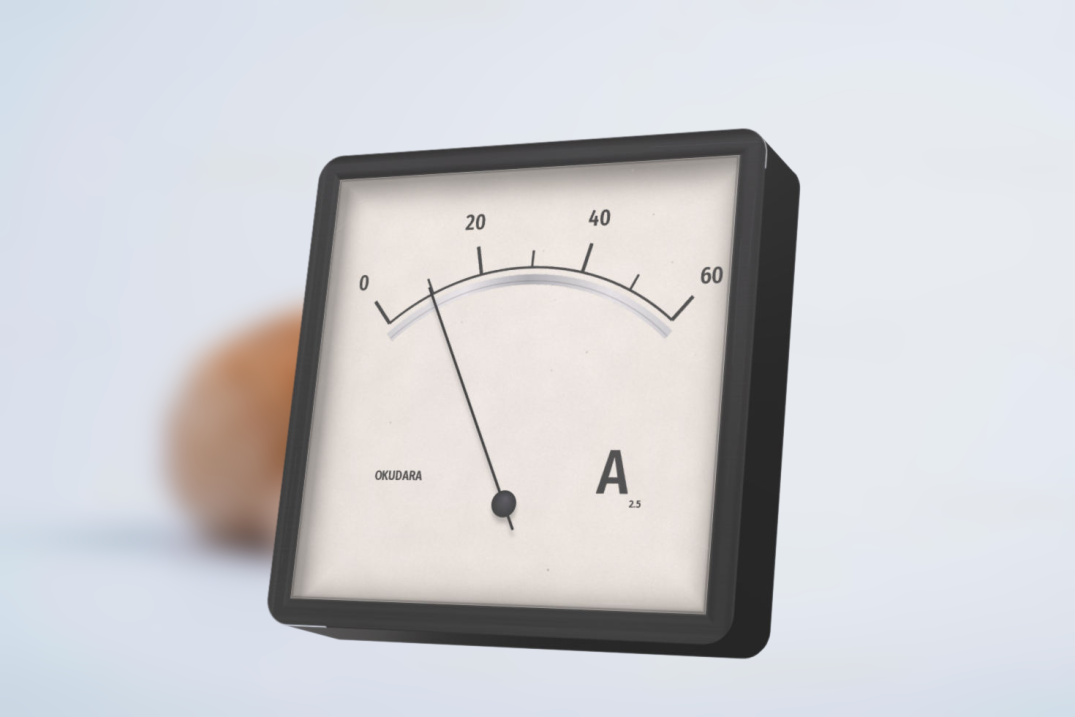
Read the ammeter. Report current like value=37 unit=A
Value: value=10 unit=A
